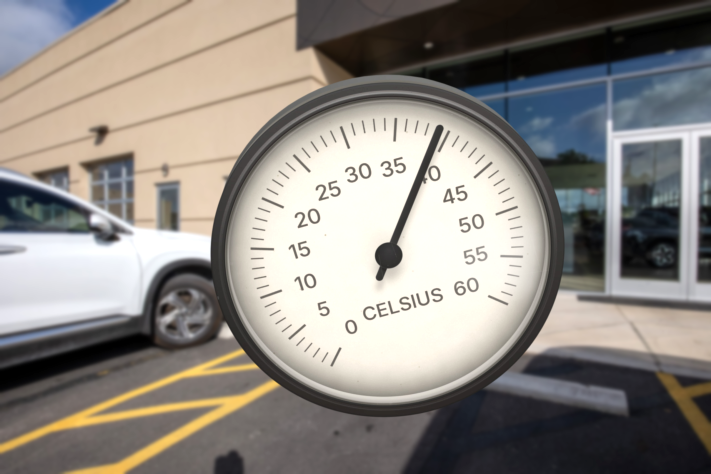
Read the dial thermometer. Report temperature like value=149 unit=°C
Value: value=39 unit=°C
